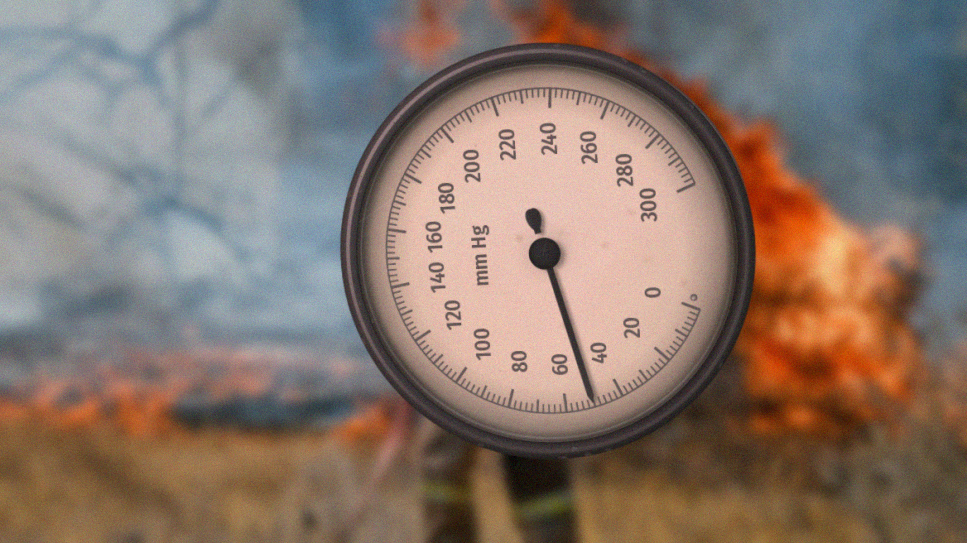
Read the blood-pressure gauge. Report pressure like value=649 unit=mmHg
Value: value=50 unit=mmHg
